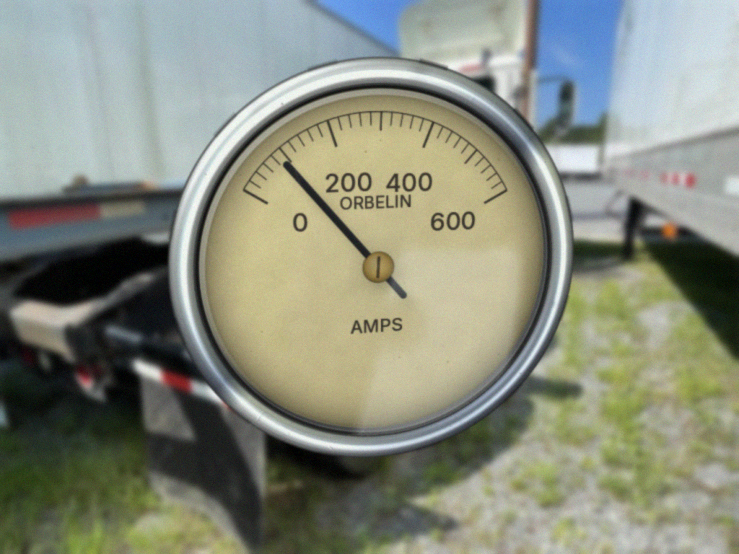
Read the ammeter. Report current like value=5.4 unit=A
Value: value=90 unit=A
